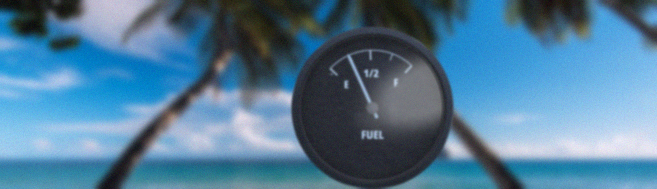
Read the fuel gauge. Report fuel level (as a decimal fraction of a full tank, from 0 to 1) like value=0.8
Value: value=0.25
